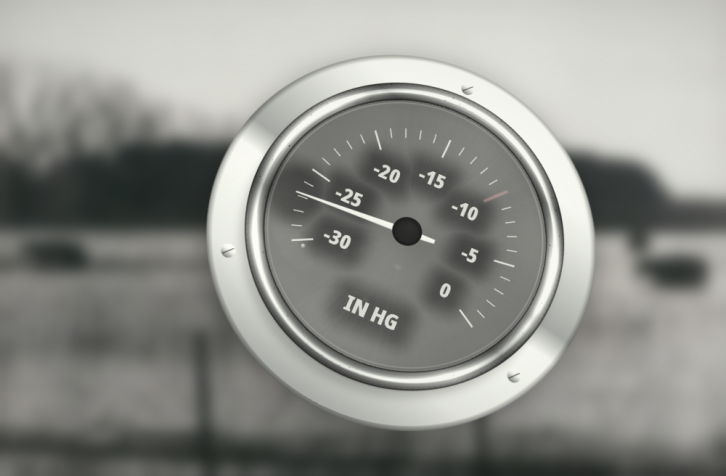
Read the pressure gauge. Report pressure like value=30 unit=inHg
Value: value=-27 unit=inHg
